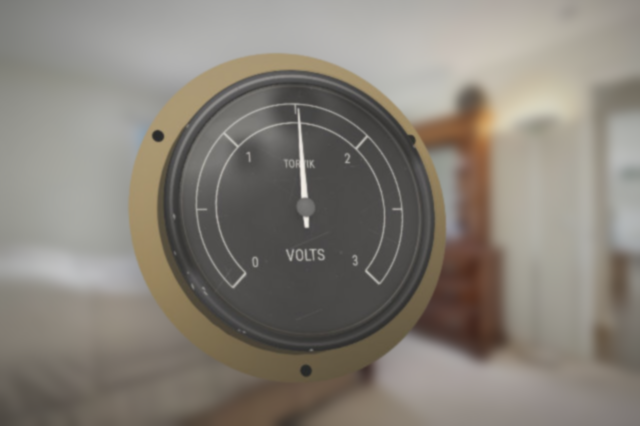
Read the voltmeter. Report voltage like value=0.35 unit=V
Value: value=1.5 unit=V
